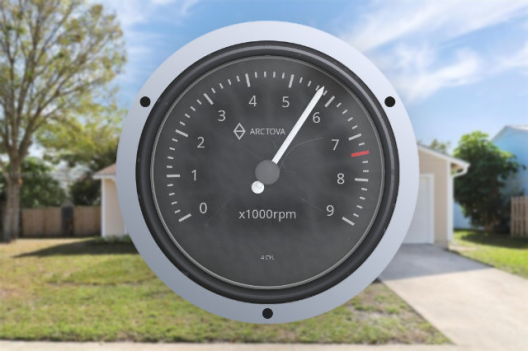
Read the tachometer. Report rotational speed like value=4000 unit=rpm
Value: value=5700 unit=rpm
